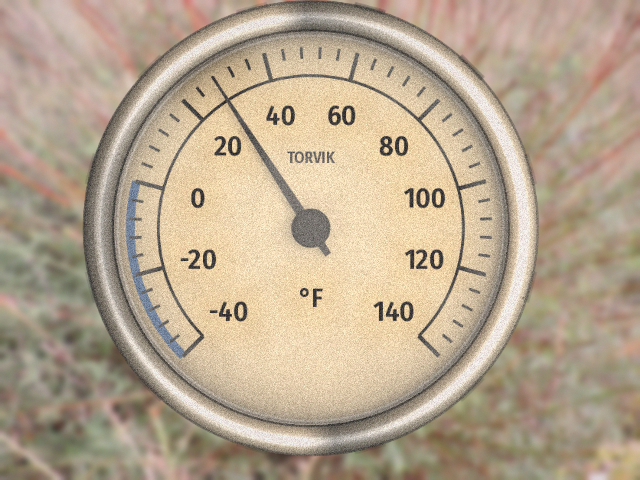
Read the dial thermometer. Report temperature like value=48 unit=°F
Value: value=28 unit=°F
